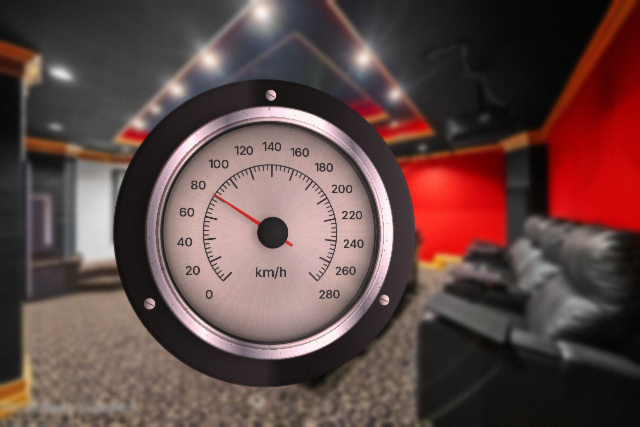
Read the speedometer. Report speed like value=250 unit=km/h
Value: value=80 unit=km/h
